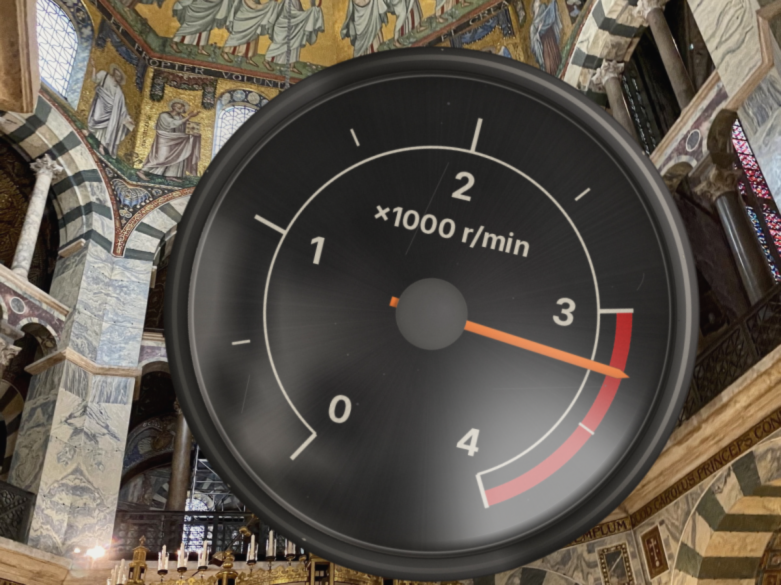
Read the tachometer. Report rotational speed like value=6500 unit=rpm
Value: value=3250 unit=rpm
